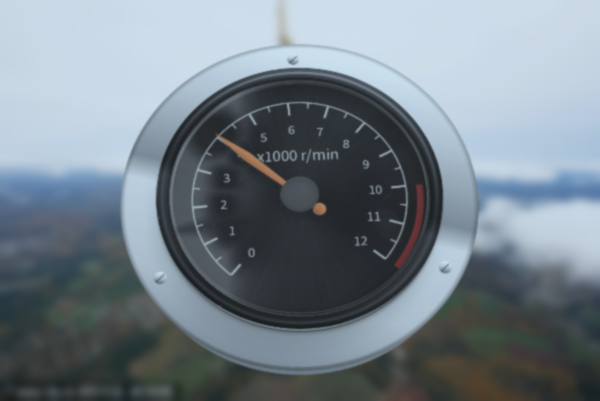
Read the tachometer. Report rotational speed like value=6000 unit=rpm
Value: value=4000 unit=rpm
